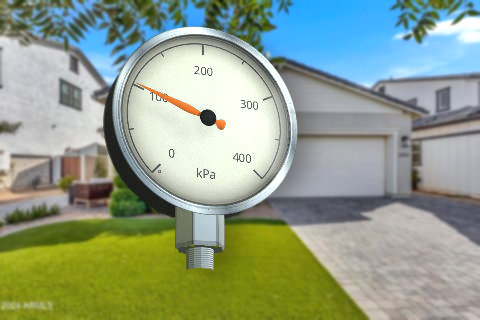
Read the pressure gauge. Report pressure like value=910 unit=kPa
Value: value=100 unit=kPa
